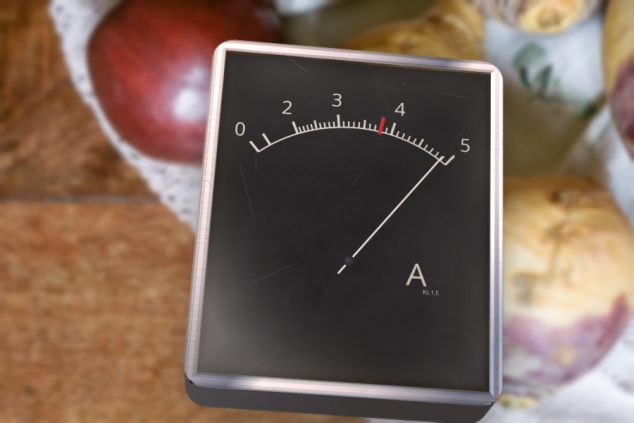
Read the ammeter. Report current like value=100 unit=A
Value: value=4.9 unit=A
